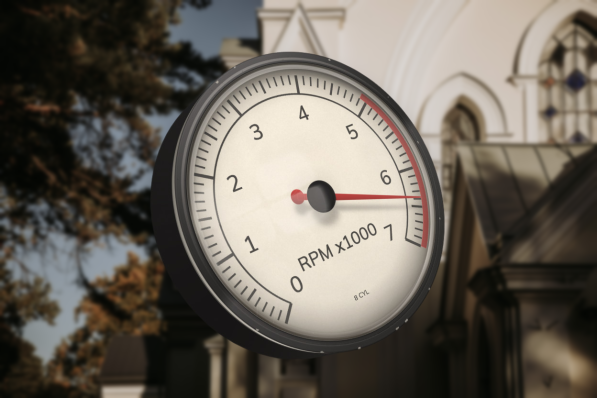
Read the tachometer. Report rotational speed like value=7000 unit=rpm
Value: value=6400 unit=rpm
